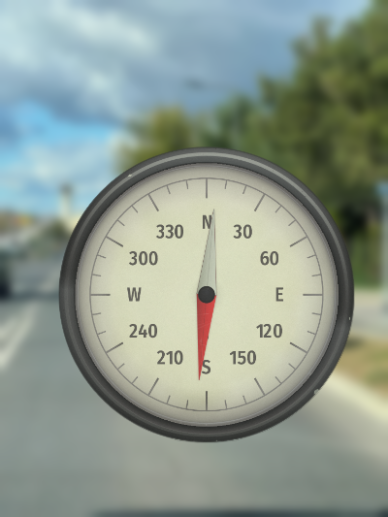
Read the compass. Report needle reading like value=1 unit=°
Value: value=185 unit=°
